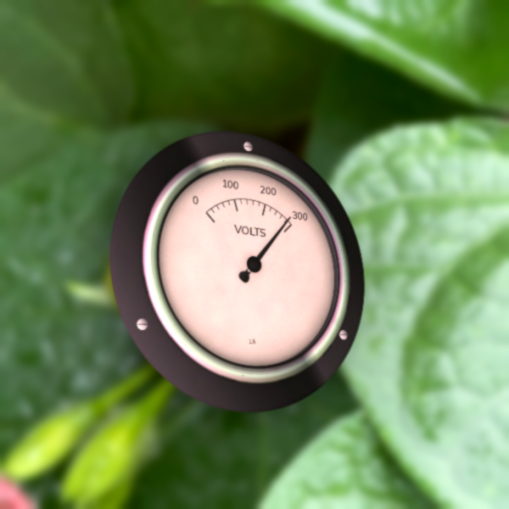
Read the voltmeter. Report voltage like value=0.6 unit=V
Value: value=280 unit=V
